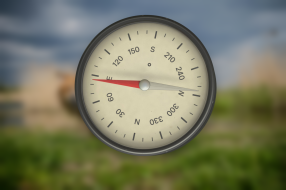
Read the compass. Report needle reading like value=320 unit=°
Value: value=85 unit=°
